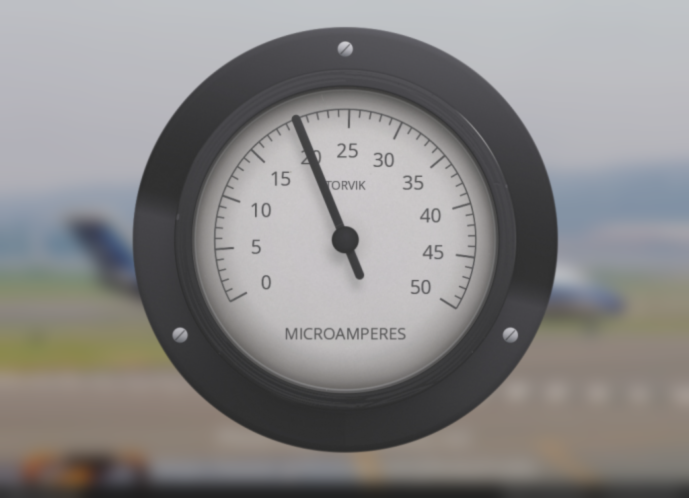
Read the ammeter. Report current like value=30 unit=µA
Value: value=20 unit=µA
